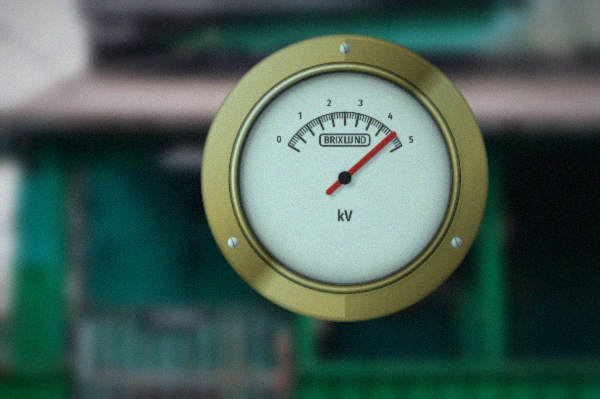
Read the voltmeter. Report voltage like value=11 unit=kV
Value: value=4.5 unit=kV
